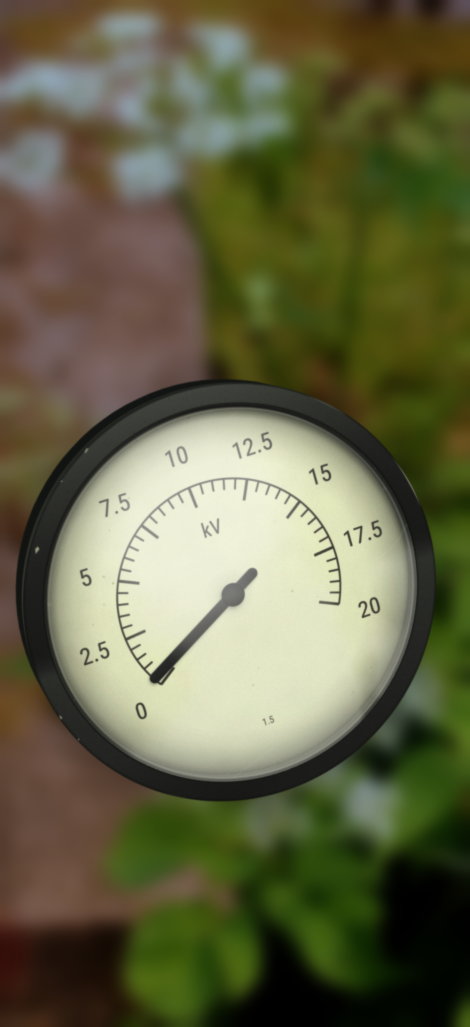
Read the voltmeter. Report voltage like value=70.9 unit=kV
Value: value=0.5 unit=kV
